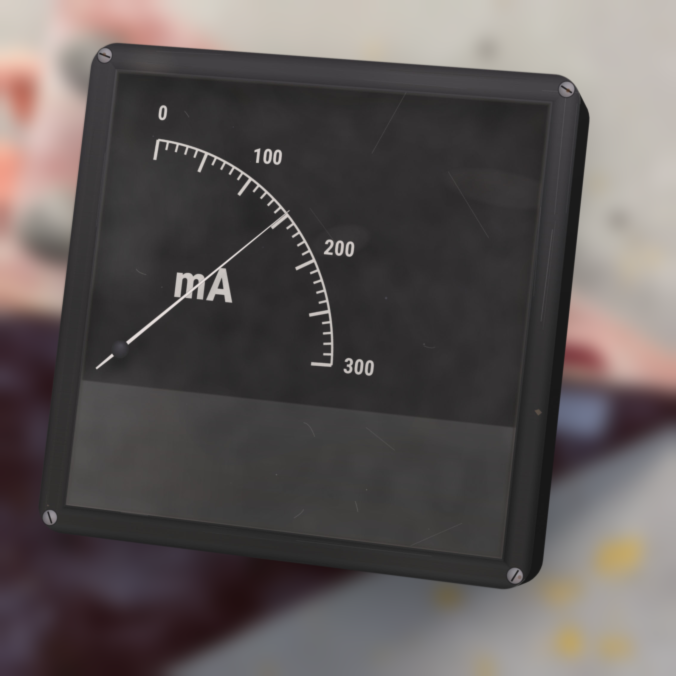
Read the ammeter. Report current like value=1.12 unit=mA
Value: value=150 unit=mA
